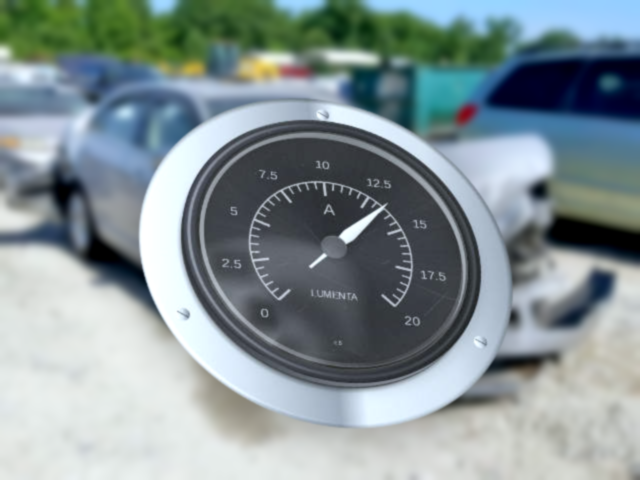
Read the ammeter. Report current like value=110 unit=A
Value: value=13.5 unit=A
